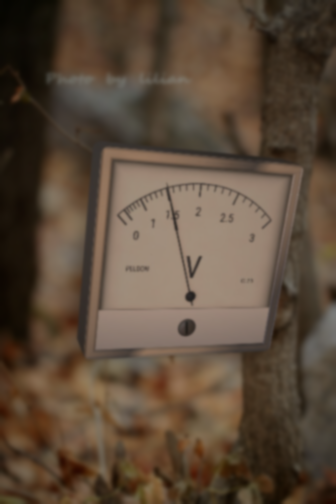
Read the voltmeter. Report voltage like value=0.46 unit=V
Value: value=1.5 unit=V
